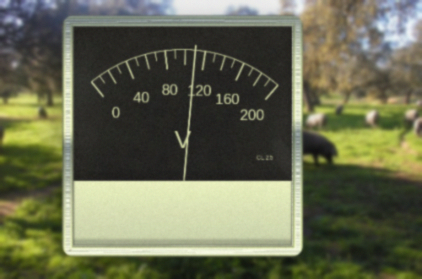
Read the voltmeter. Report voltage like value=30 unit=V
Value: value=110 unit=V
